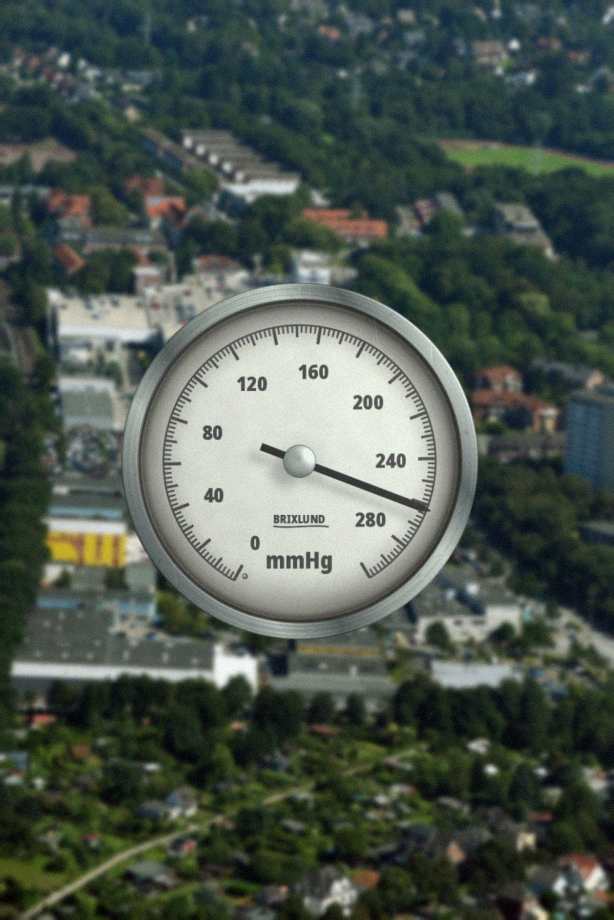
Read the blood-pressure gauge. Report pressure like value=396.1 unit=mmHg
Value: value=262 unit=mmHg
